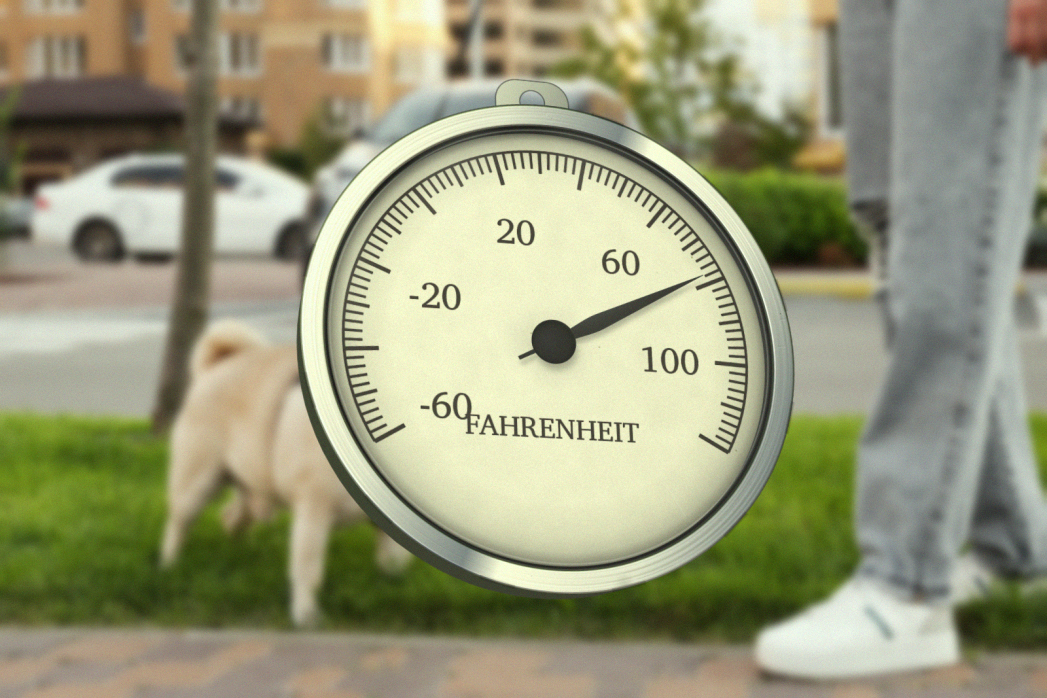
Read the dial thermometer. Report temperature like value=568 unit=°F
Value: value=78 unit=°F
